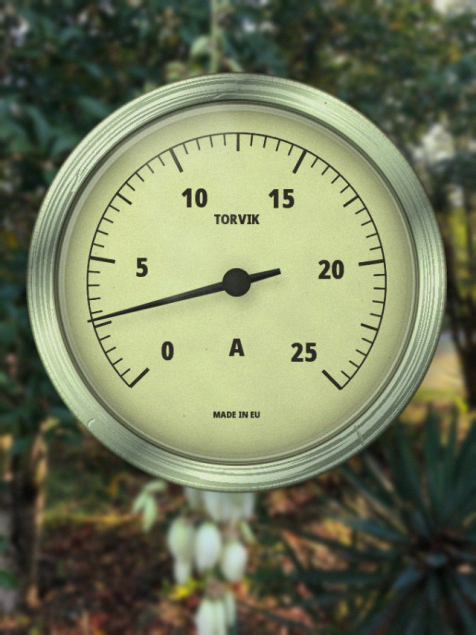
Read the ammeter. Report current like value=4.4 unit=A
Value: value=2.75 unit=A
